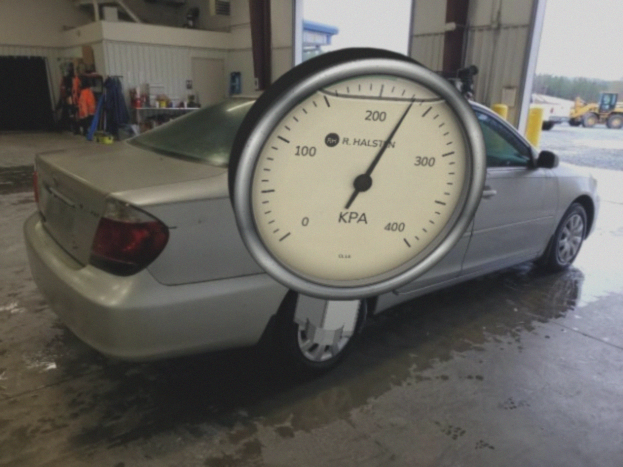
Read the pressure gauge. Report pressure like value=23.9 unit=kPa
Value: value=230 unit=kPa
